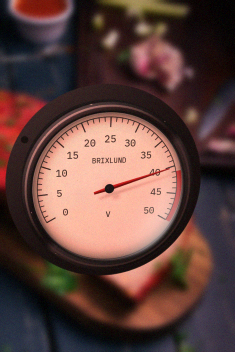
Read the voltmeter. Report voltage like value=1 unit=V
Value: value=40 unit=V
